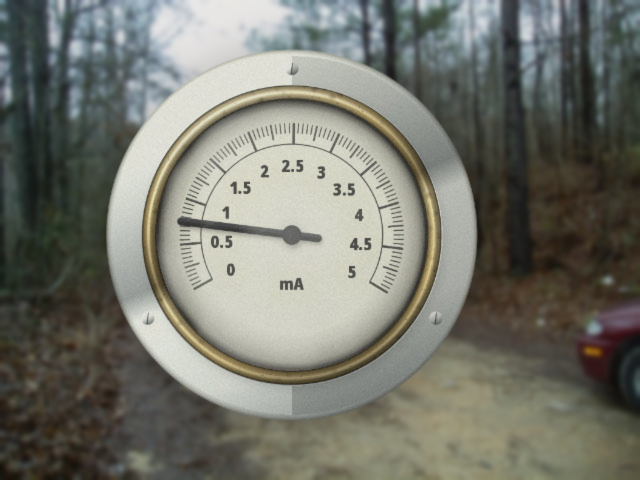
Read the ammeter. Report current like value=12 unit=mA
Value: value=0.75 unit=mA
